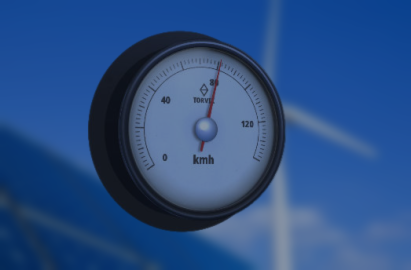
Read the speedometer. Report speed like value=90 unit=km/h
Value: value=80 unit=km/h
